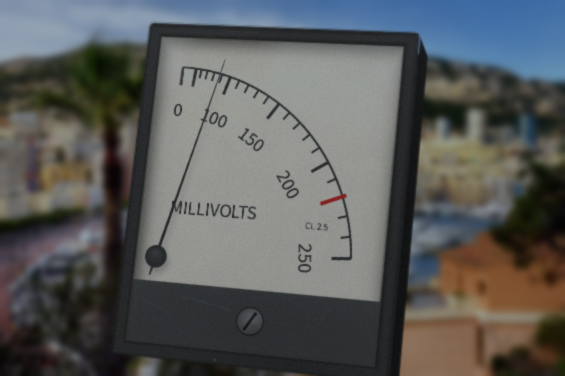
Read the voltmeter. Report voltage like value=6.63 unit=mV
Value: value=90 unit=mV
